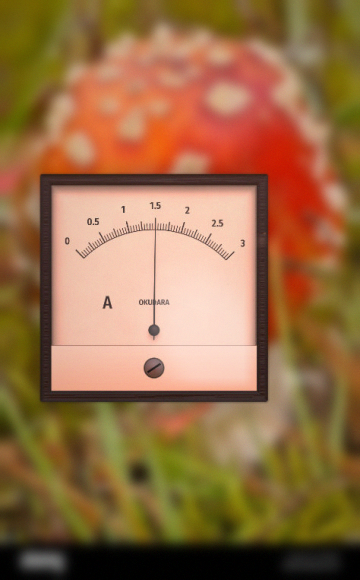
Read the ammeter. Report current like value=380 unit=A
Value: value=1.5 unit=A
